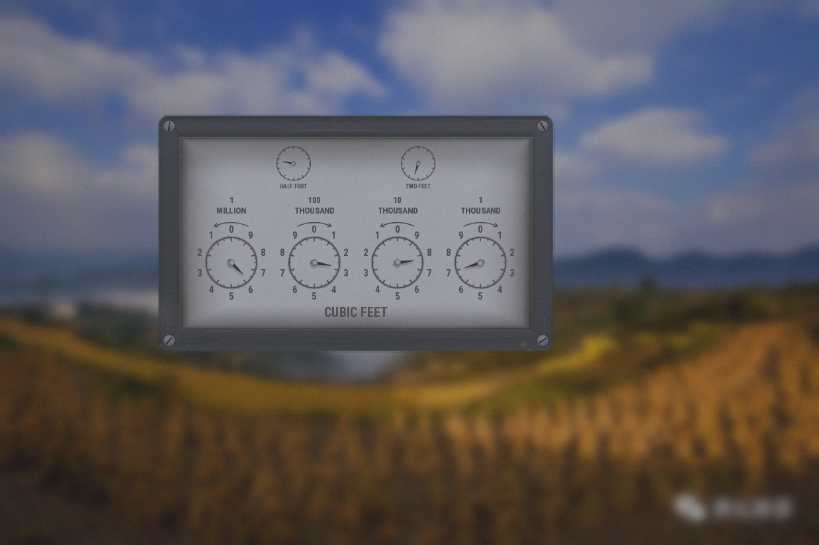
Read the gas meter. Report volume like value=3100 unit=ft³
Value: value=627700 unit=ft³
